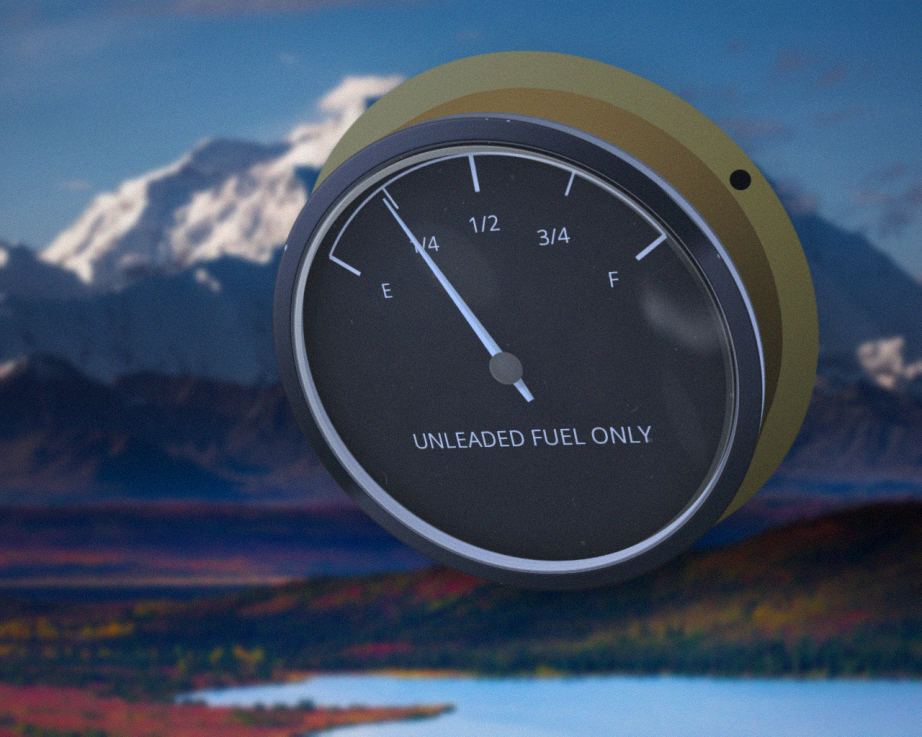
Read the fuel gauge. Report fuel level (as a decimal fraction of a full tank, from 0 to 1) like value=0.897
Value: value=0.25
